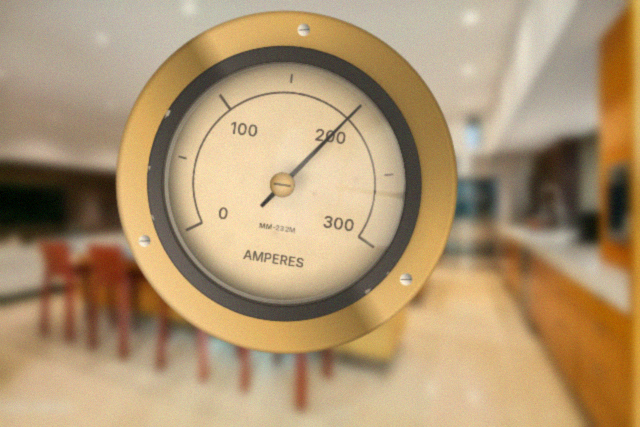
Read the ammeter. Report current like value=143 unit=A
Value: value=200 unit=A
